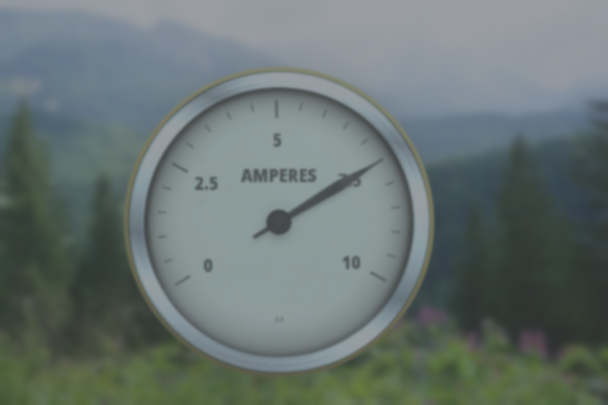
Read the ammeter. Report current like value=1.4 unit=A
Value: value=7.5 unit=A
